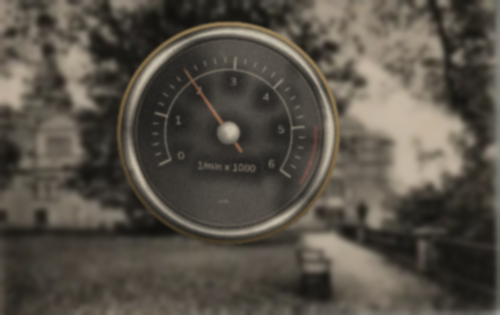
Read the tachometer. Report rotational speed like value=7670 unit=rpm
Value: value=2000 unit=rpm
